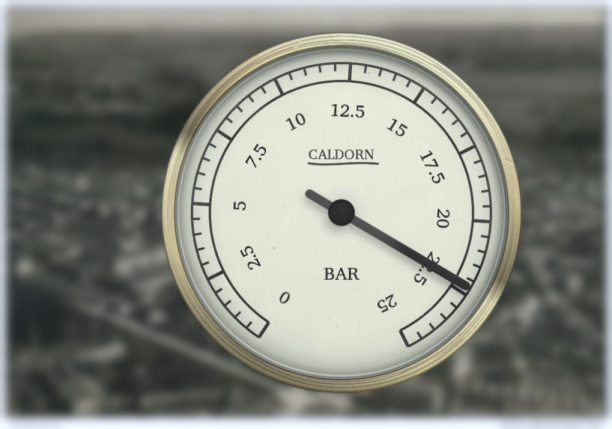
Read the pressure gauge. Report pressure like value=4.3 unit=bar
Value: value=22.25 unit=bar
